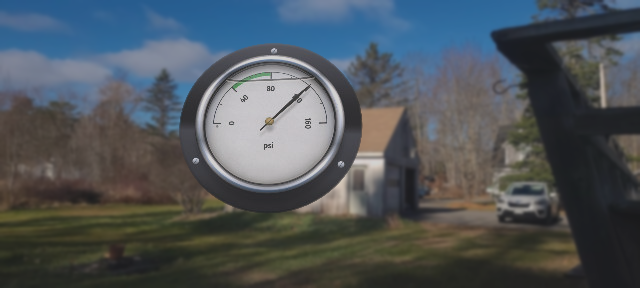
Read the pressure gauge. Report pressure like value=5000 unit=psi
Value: value=120 unit=psi
